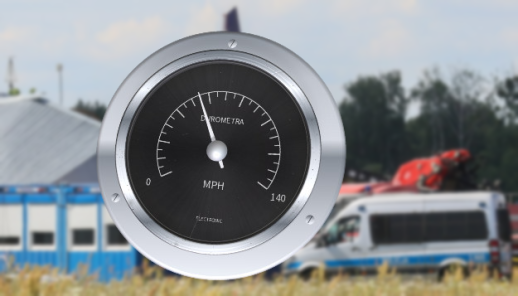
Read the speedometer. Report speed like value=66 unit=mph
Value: value=55 unit=mph
